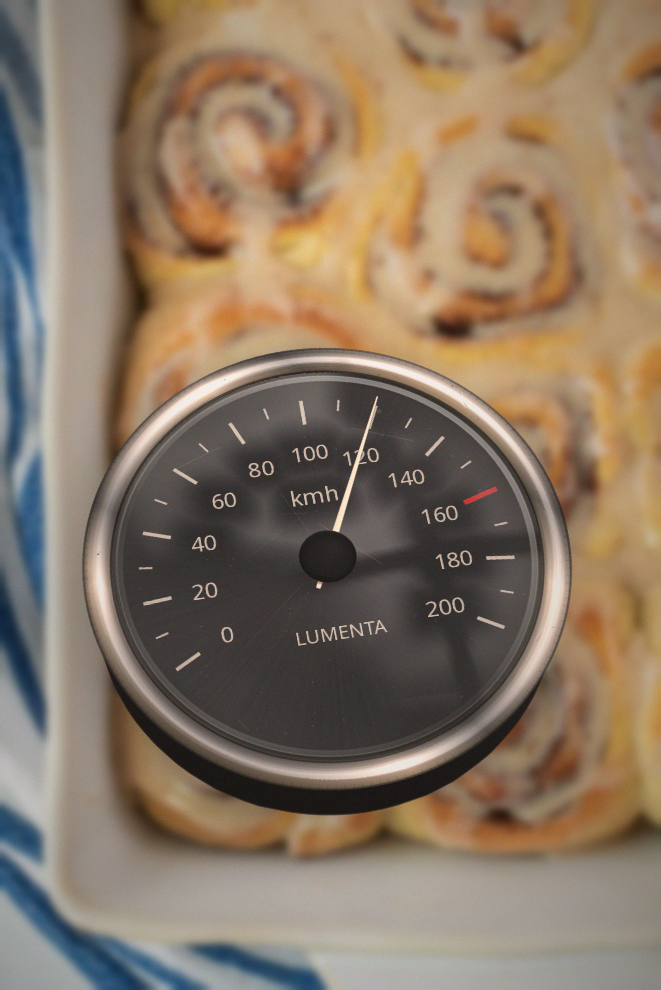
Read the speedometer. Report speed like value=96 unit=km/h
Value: value=120 unit=km/h
